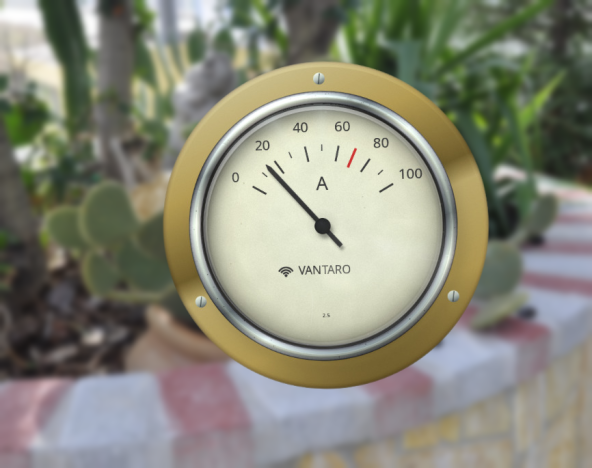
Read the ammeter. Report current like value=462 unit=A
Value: value=15 unit=A
